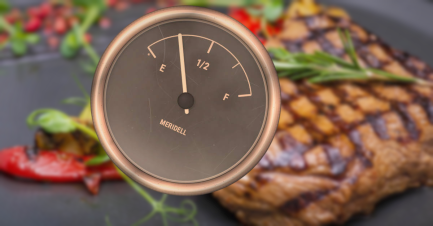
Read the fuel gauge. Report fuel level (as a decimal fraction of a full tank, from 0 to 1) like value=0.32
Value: value=0.25
